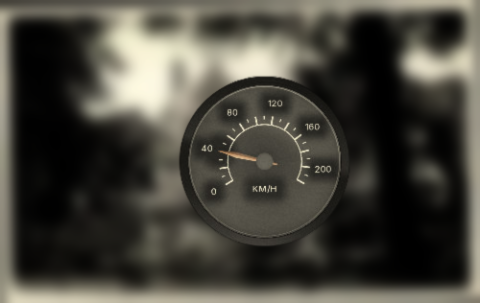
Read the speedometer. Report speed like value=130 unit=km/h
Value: value=40 unit=km/h
